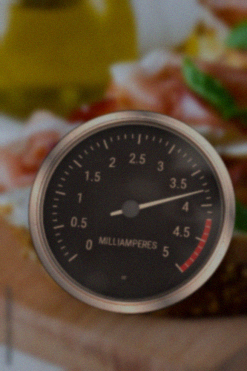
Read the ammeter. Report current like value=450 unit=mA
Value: value=3.8 unit=mA
